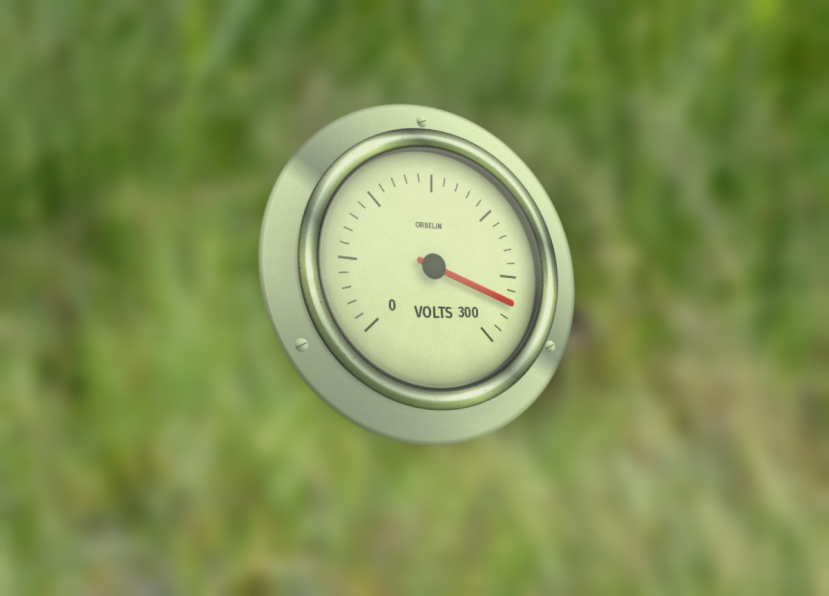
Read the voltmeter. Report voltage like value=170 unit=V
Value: value=270 unit=V
